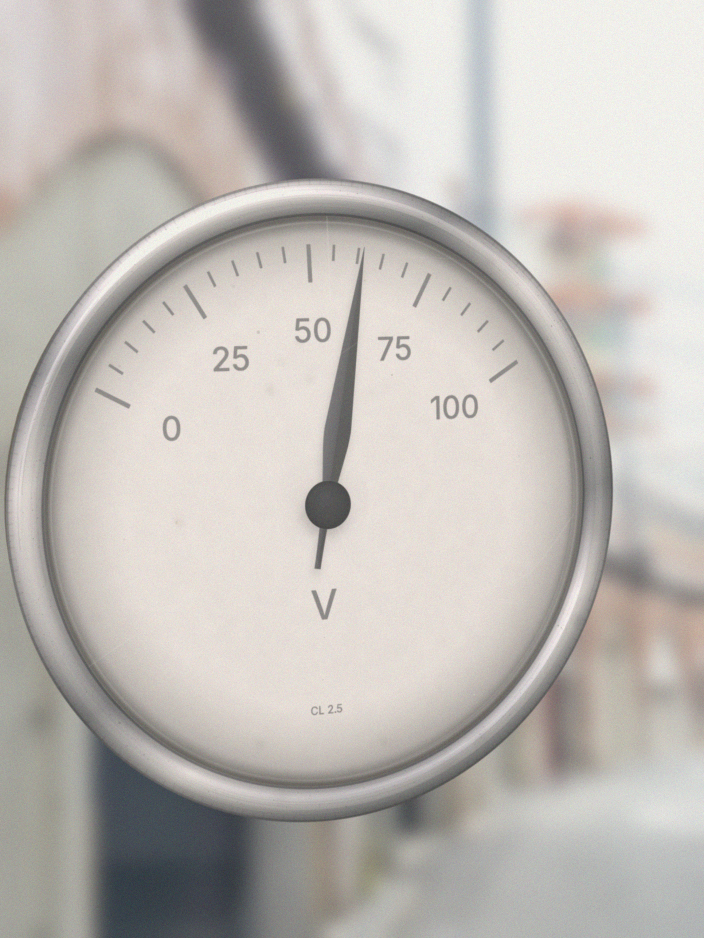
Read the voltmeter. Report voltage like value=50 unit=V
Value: value=60 unit=V
